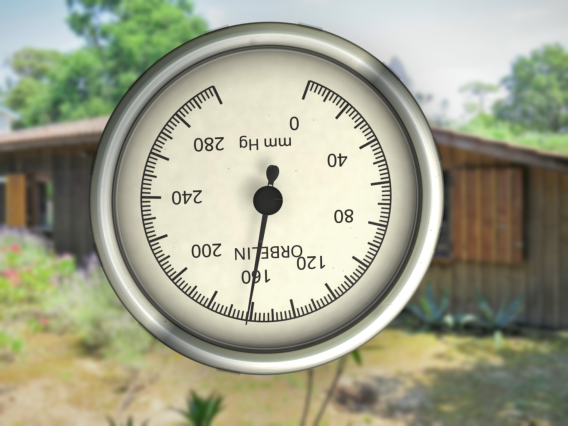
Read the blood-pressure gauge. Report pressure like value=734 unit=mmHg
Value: value=162 unit=mmHg
